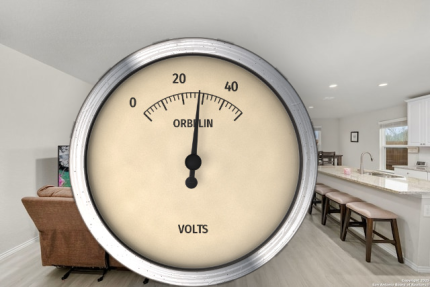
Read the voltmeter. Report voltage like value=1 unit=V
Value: value=28 unit=V
